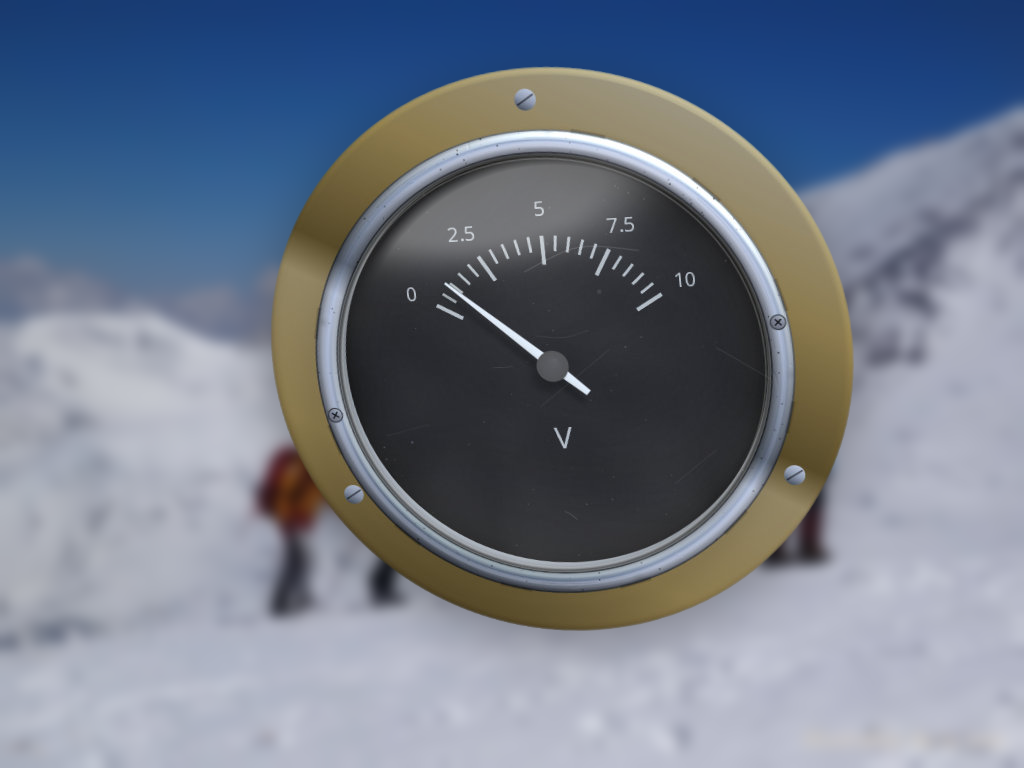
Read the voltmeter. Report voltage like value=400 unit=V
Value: value=1 unit=V
